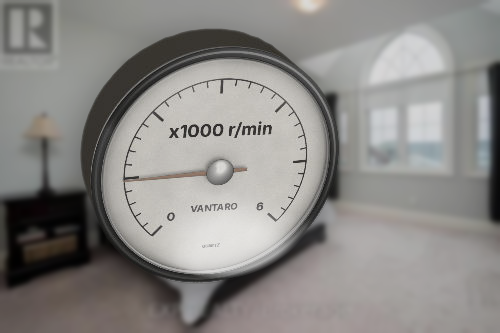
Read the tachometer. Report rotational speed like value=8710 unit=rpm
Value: value=1000 unit=rpm
